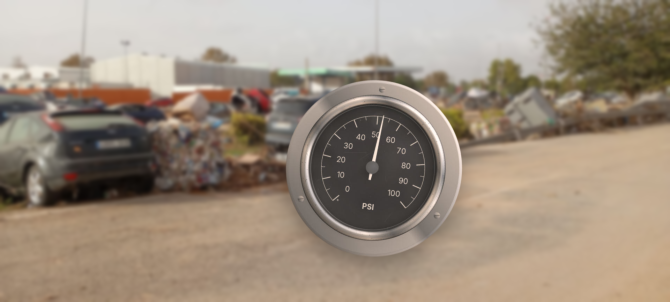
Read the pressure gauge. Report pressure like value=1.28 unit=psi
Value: value=52.5 unit=psi
